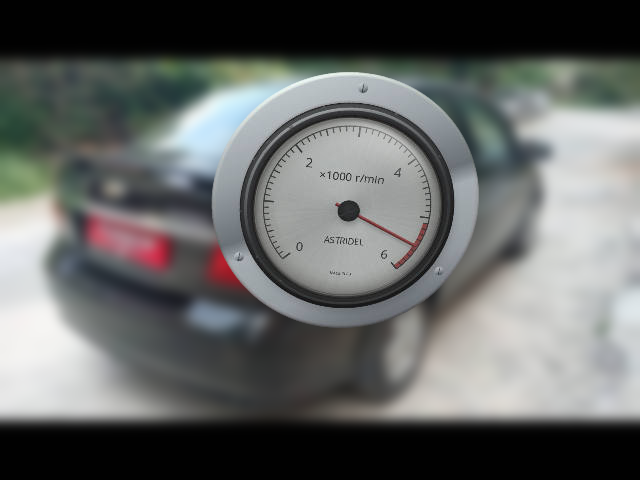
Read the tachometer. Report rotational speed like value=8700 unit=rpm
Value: value=5500 unit=rpm
